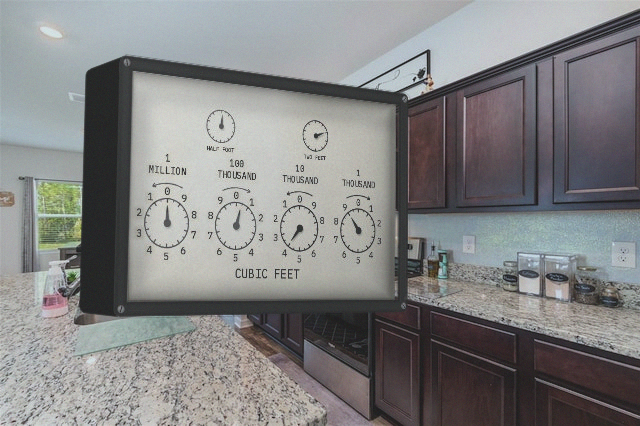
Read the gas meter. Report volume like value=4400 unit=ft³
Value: value=3900 unit=ft³
